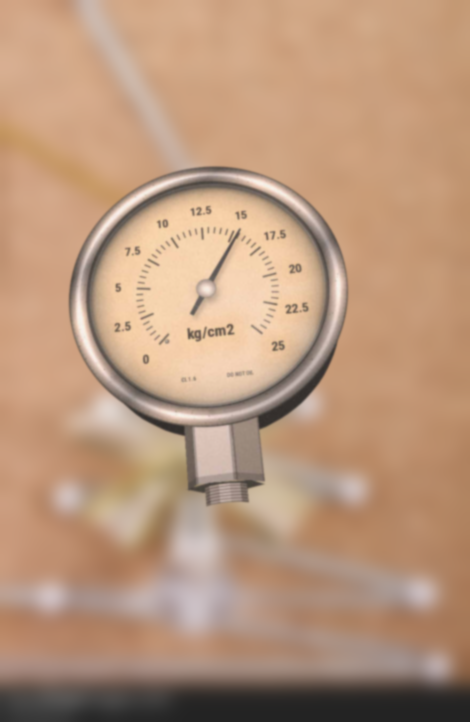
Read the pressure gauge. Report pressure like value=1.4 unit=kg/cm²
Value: value=15.5 unit=kg/cm²
